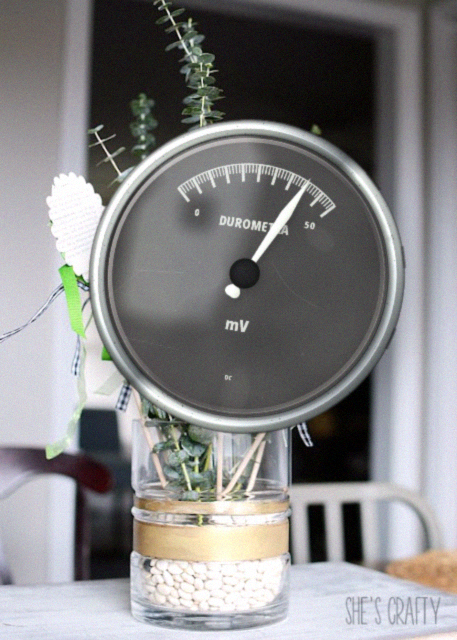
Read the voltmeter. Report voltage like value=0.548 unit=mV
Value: value=40 unit=mV
